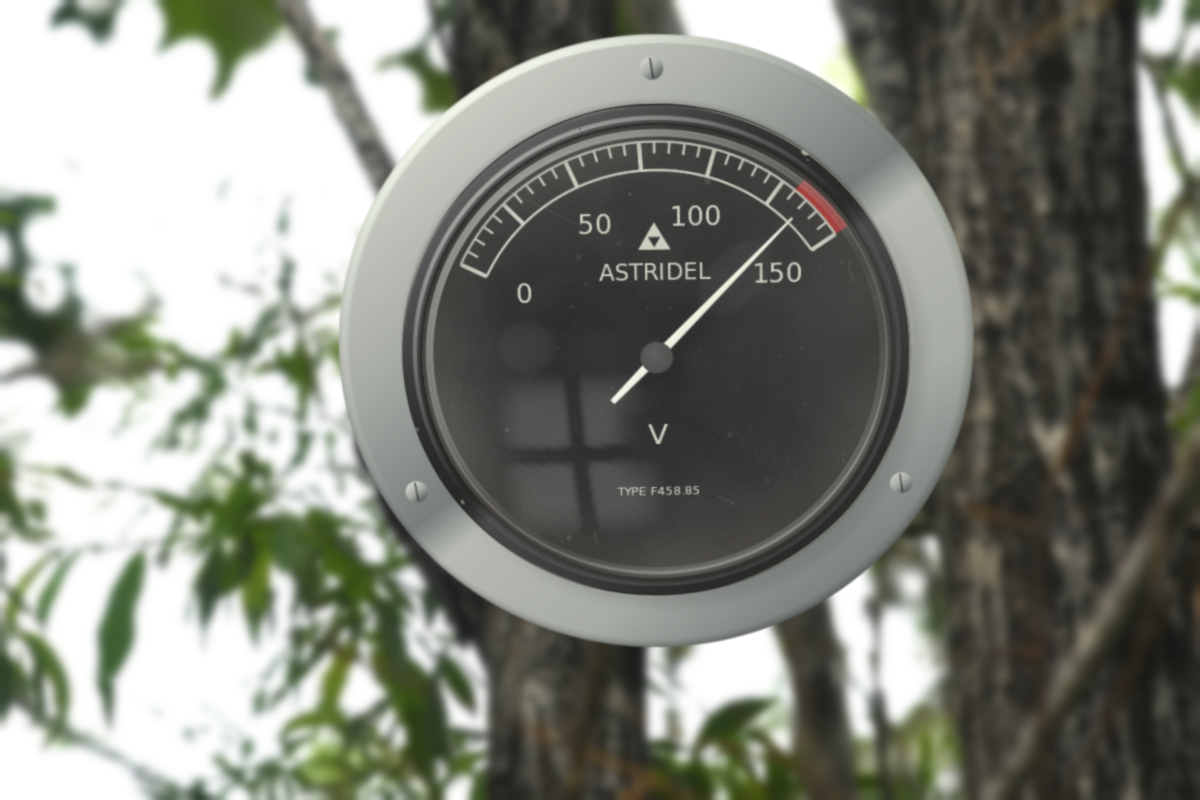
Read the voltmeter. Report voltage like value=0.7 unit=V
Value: value=135 unit=V
